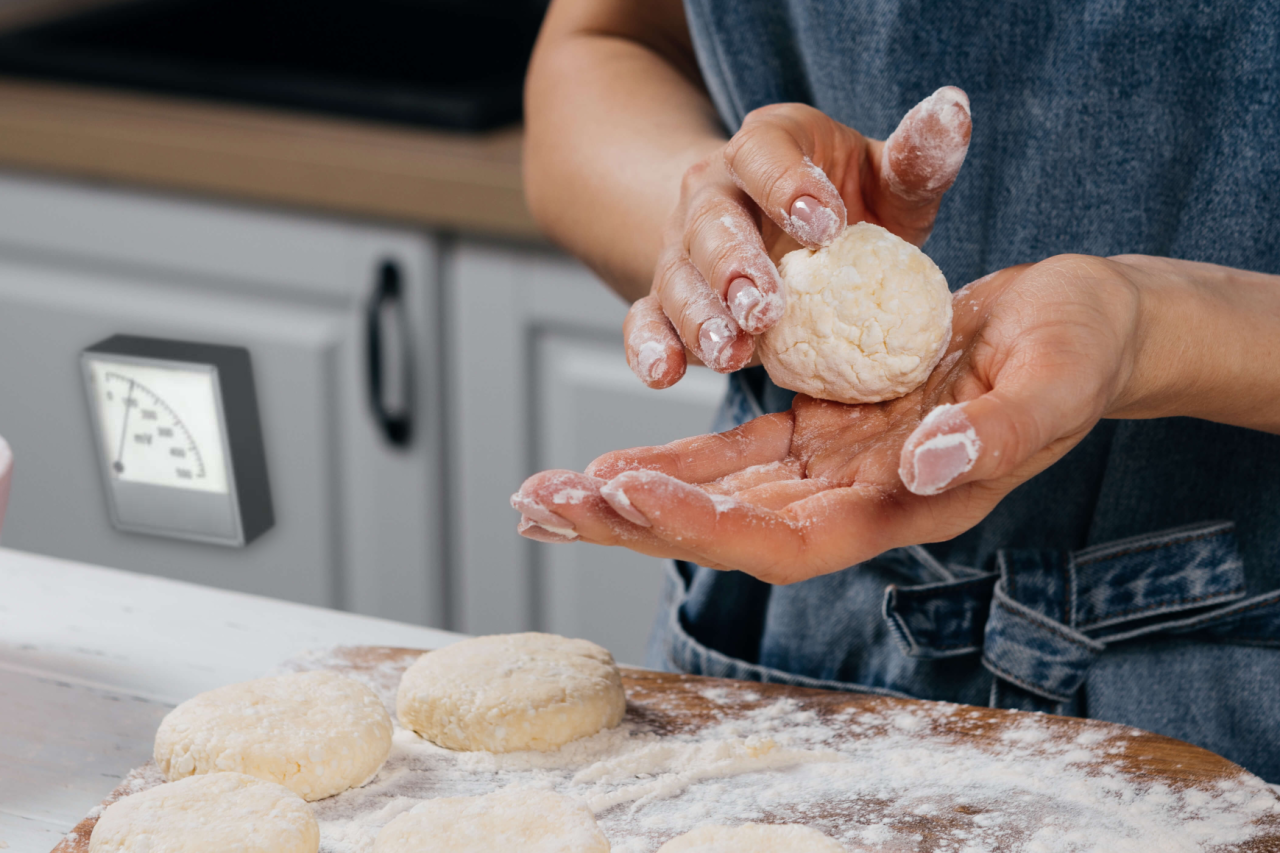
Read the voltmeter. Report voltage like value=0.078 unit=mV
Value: value=100 unit=mV
